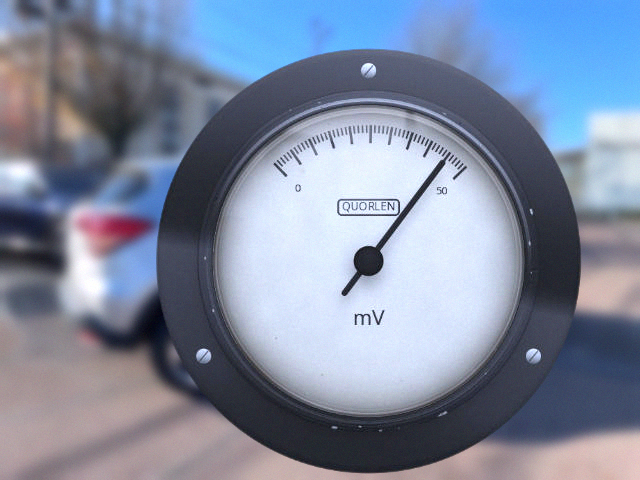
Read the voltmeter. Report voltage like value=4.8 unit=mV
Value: value=45 unit=mV
